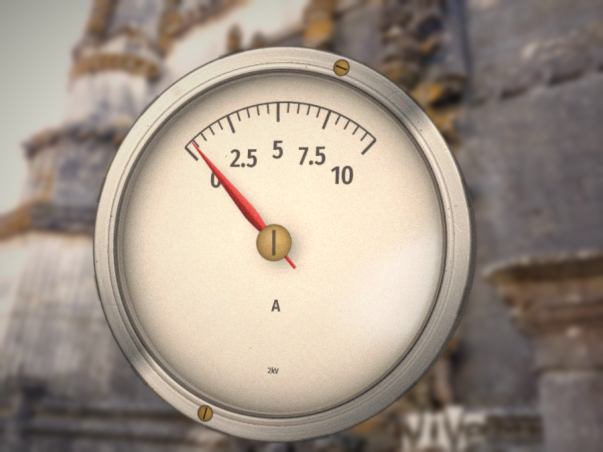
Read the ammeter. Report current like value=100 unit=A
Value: value=0.5 unit=A
